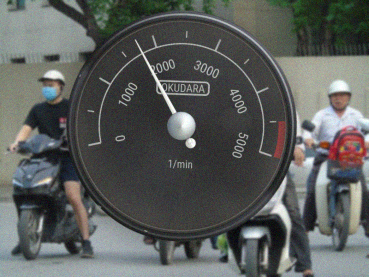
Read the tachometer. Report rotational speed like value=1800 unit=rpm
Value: value=1750 unit=rpm
